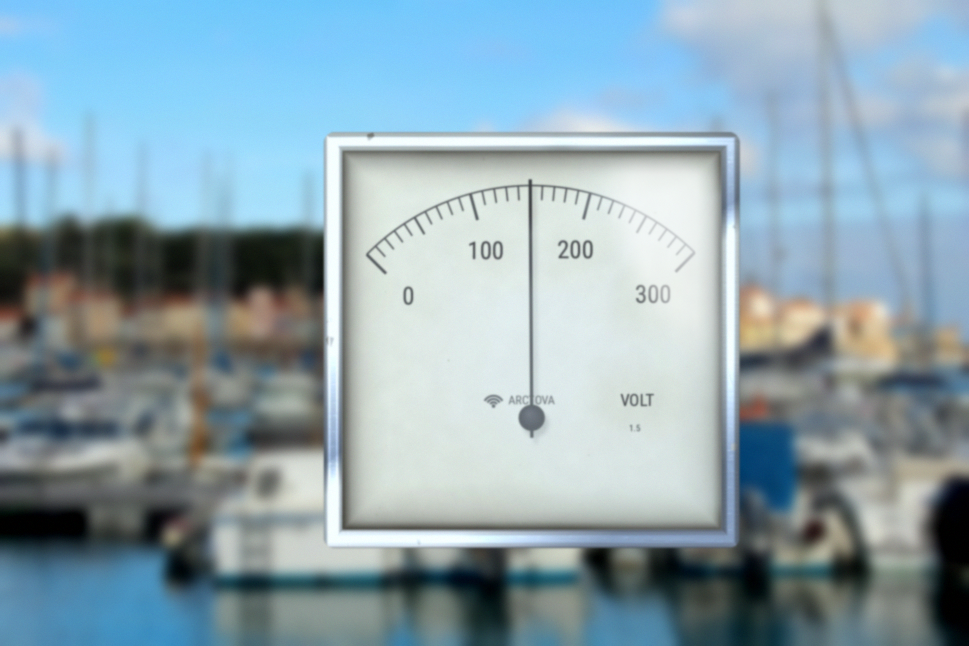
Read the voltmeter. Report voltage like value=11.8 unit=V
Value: value=150 unit=V
